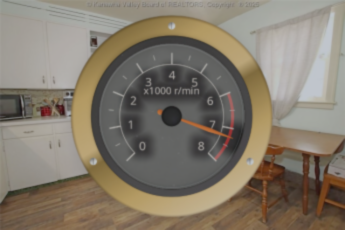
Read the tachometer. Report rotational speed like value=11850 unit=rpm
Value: value=7250 unit=rpm
